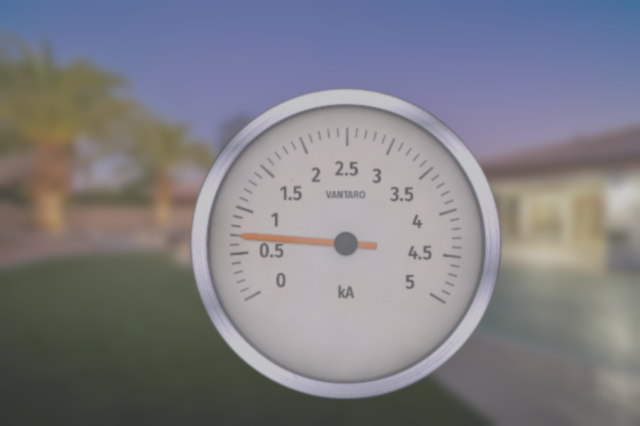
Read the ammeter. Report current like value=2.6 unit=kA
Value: value=0.7 unit=kA
